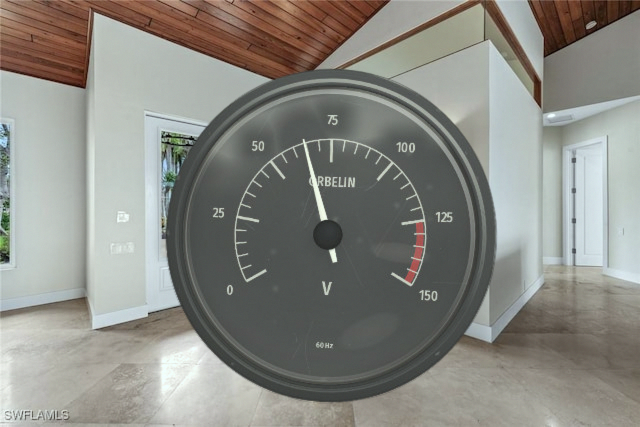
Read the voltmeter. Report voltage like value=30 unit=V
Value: value=65 unit=V
